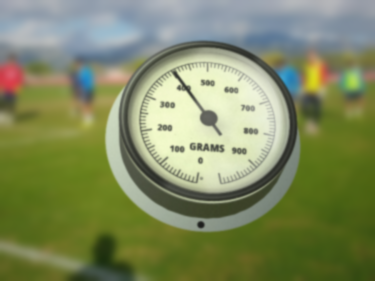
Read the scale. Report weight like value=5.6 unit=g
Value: value=400 unit=g
